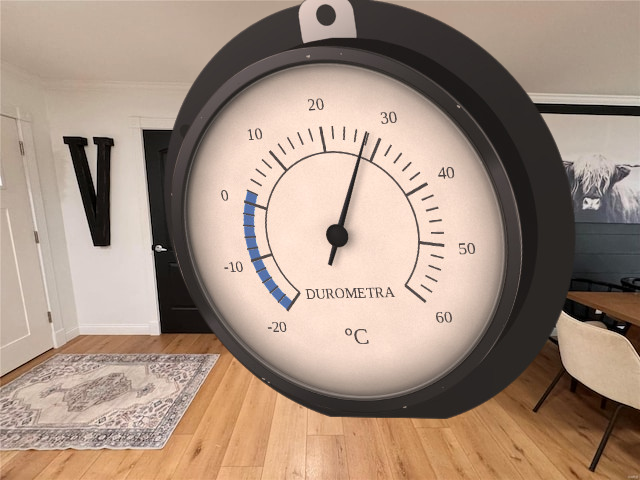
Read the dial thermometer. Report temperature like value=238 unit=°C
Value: value=28 unit=°C
